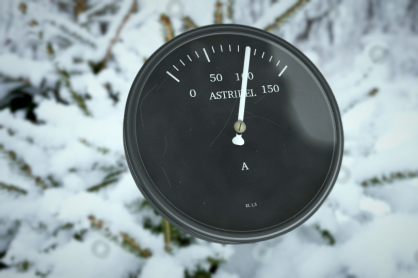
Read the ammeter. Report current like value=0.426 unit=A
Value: value=100 unit=A
